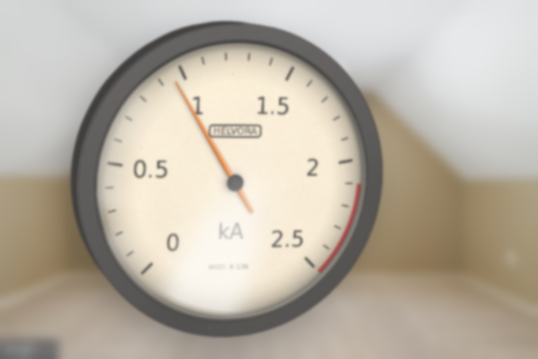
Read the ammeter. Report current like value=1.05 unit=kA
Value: value=0.95 unit=kA
